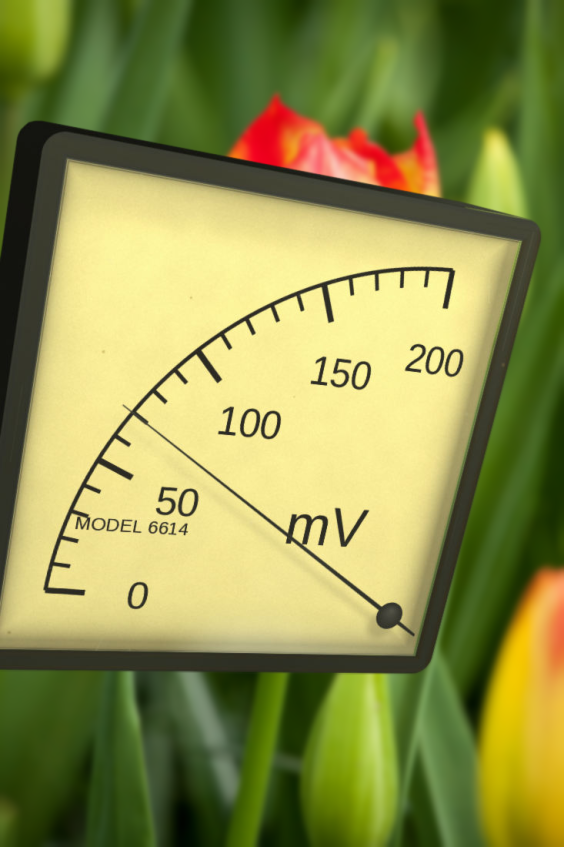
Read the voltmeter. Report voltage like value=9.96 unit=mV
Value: value=70 unit=mV
